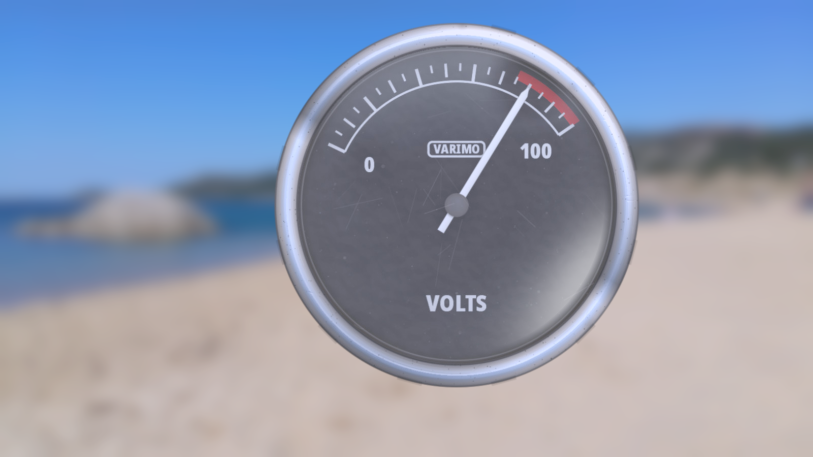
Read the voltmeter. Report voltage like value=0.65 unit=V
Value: value=80 unit=V
